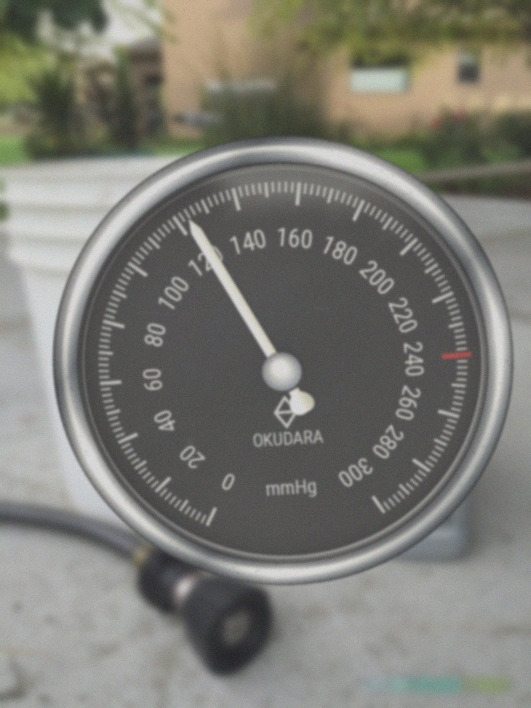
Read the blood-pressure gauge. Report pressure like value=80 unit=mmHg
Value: value=124 unit=mmHg
